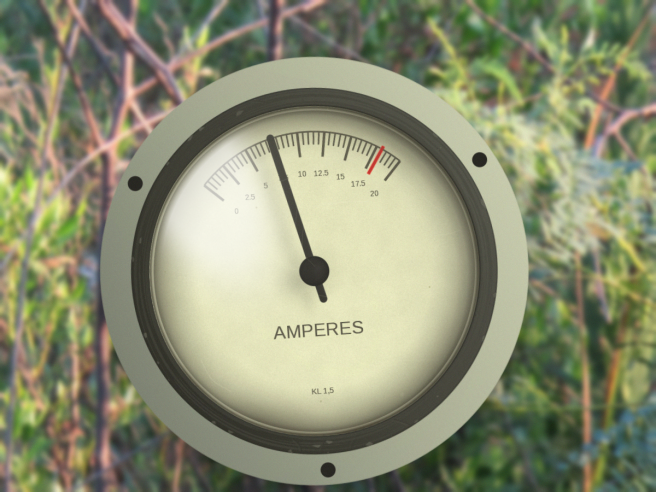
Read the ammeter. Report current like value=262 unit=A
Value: value=7.5 unit=A
